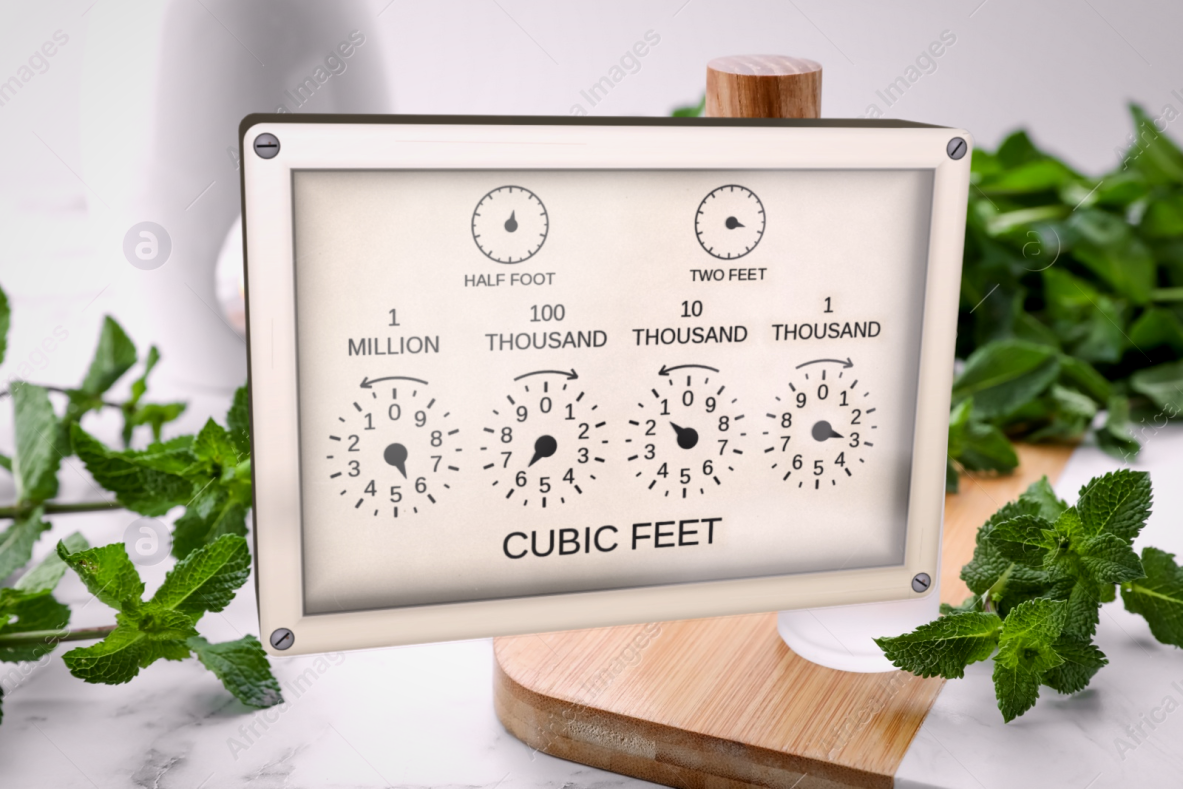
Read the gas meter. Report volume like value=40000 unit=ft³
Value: value=561300 unit=ft³
